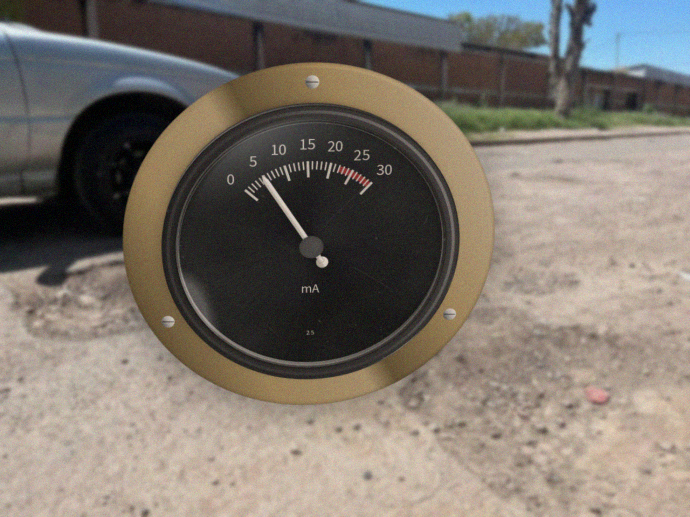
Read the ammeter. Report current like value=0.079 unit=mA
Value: value=5 unit=mA
